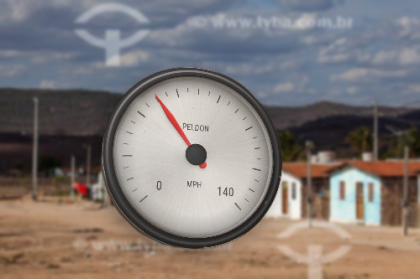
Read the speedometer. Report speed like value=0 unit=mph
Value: value=50 unit=mph
